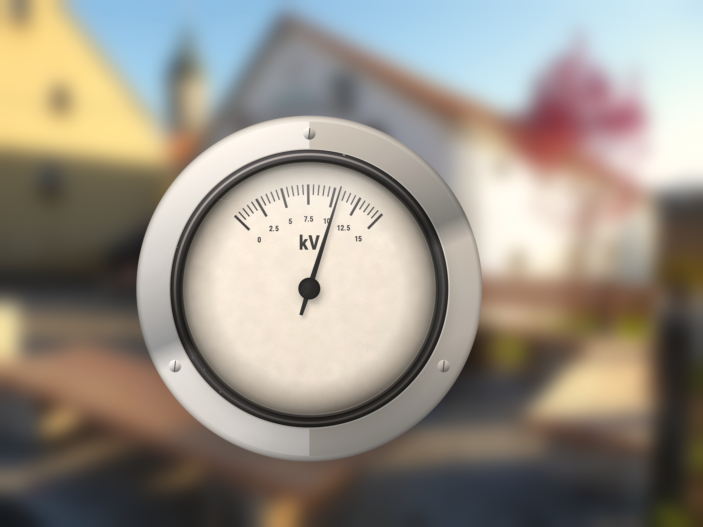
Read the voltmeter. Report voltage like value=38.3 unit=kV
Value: value=10.5 unit=kV
